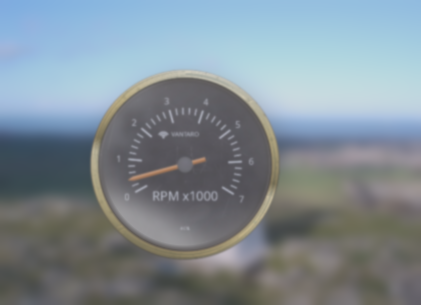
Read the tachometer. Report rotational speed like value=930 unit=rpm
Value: value=400 unit=rpm
